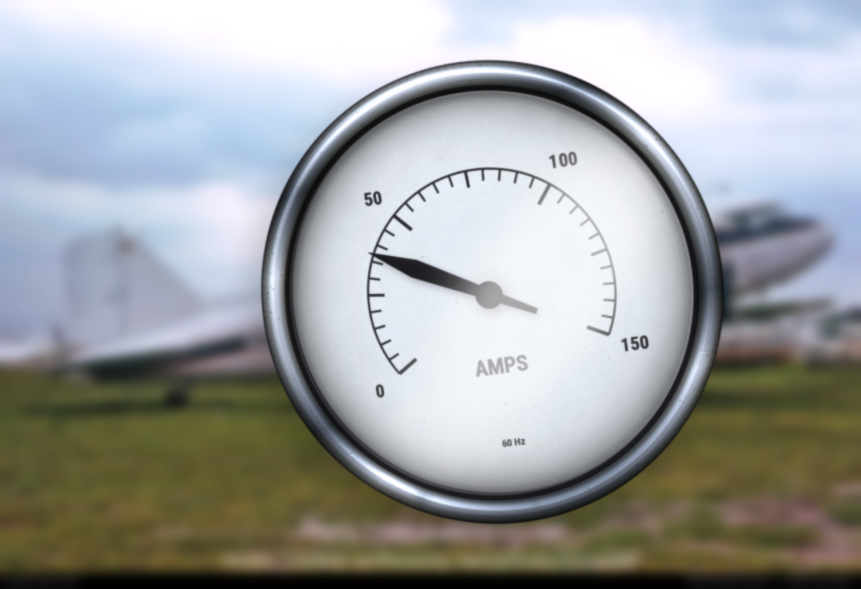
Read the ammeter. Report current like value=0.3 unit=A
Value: value=37.5 unit=A
